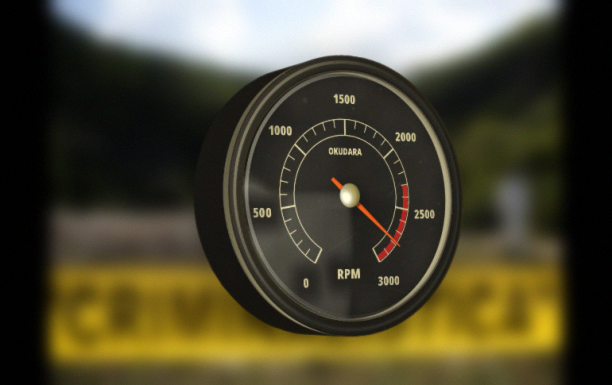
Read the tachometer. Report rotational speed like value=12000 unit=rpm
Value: value=2800 unit=rpm
